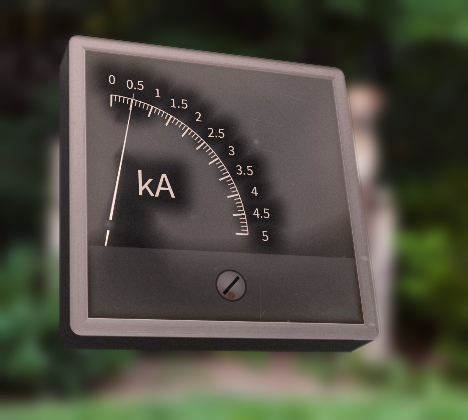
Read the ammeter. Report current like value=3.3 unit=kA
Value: value=0.5 unit=kA
